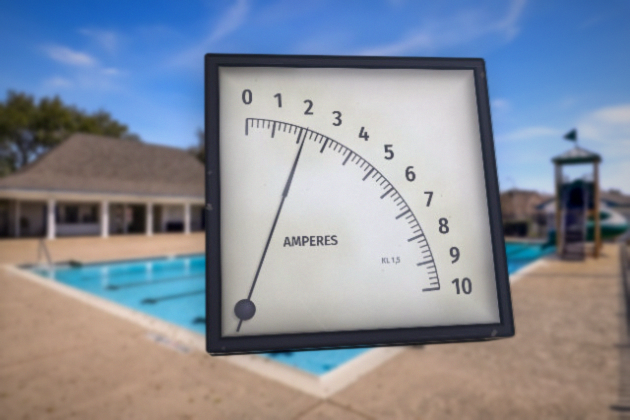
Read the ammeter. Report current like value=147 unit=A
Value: value=2.2 unit=A
